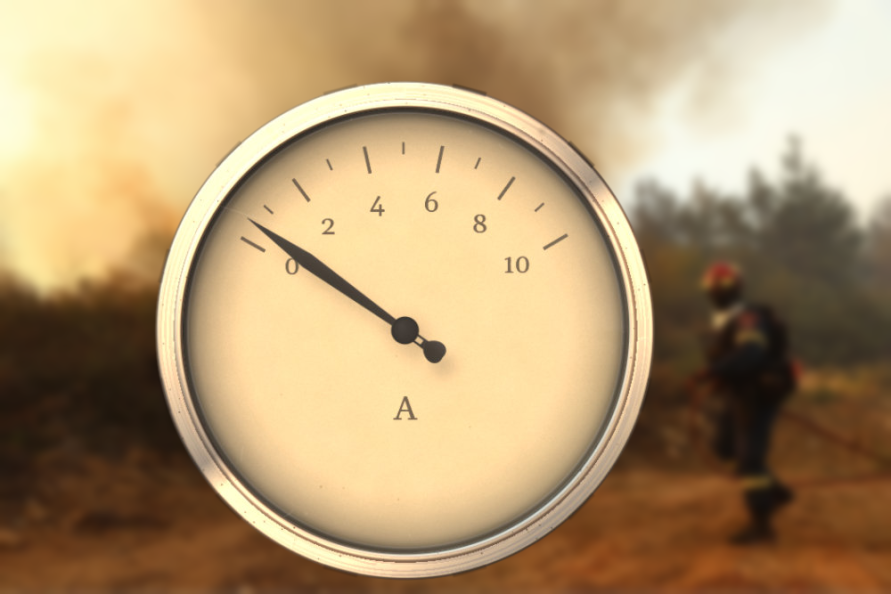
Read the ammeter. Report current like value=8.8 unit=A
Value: value=0.5 unit=A
